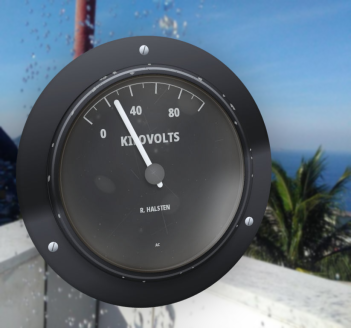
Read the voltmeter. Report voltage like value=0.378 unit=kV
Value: value=25 unit=kV
